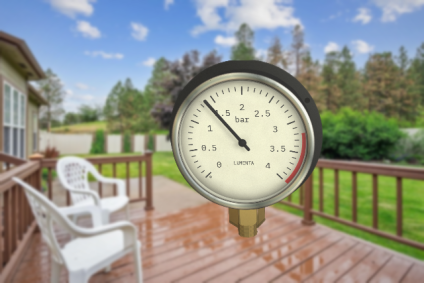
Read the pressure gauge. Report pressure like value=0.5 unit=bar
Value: value=1.4 unit=bar
